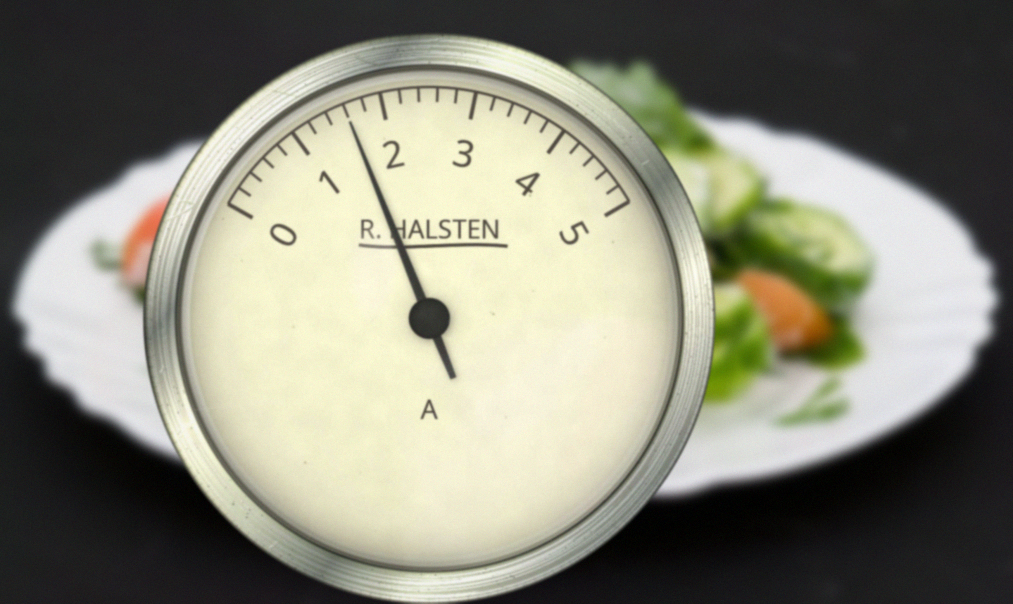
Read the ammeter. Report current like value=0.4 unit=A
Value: value=1.6 unit=A
